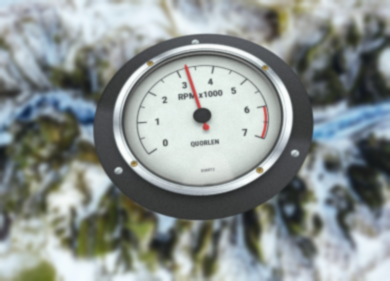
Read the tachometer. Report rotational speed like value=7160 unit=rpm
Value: value=3250 unit=rpm
